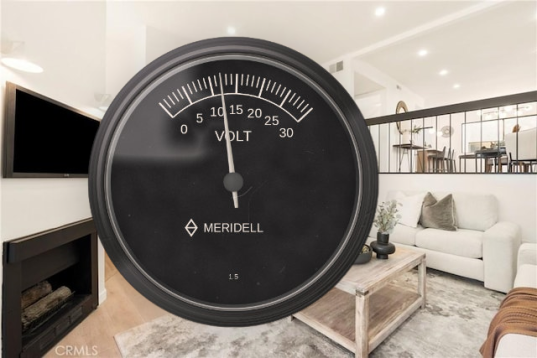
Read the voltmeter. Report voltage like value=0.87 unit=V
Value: value=12 unit=V
